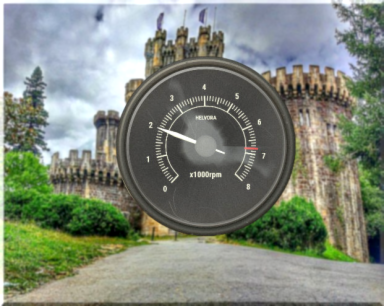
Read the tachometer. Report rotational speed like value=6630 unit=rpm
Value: value=2000 unit=rpm
